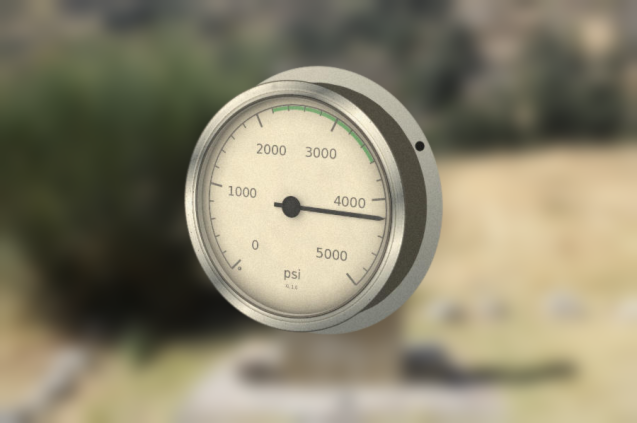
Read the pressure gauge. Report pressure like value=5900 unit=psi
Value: value=4200 unit=psi
